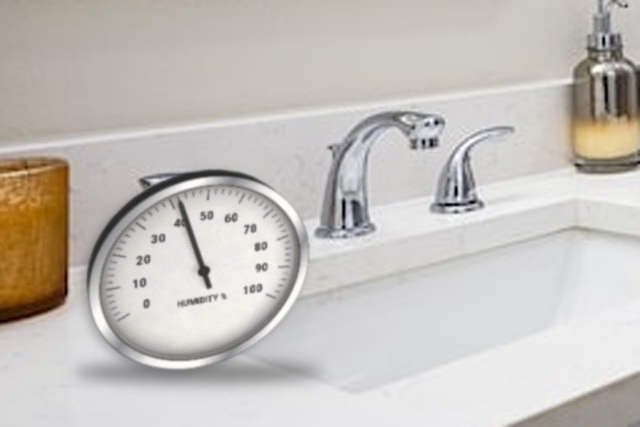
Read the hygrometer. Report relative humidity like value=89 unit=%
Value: value=42 unit=%
